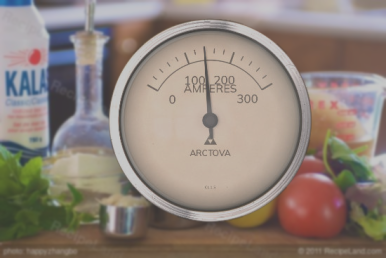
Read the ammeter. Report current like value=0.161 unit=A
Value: value=140 unit=A
